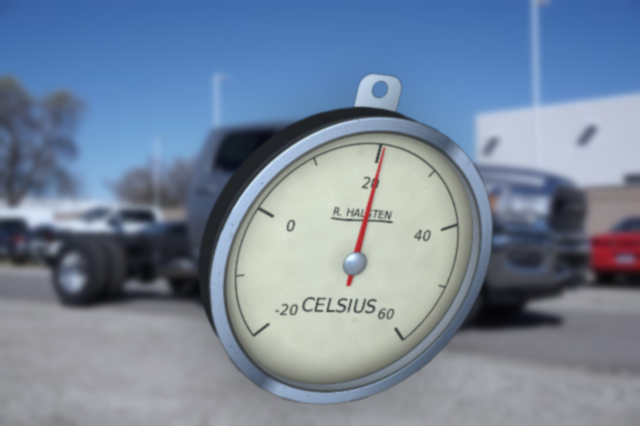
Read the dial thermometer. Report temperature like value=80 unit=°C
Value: value=20 unit=°C
